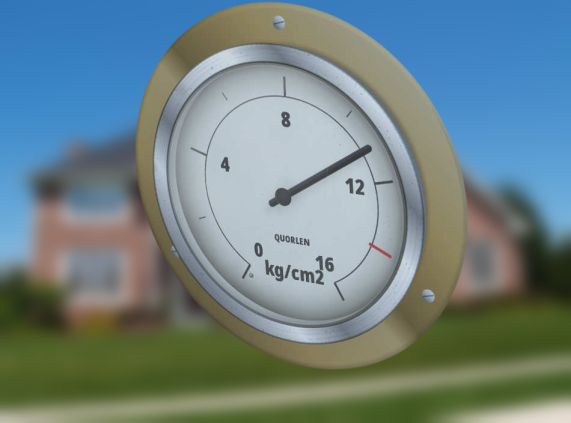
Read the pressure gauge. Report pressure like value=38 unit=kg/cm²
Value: value=11 unit=kg/cm²
